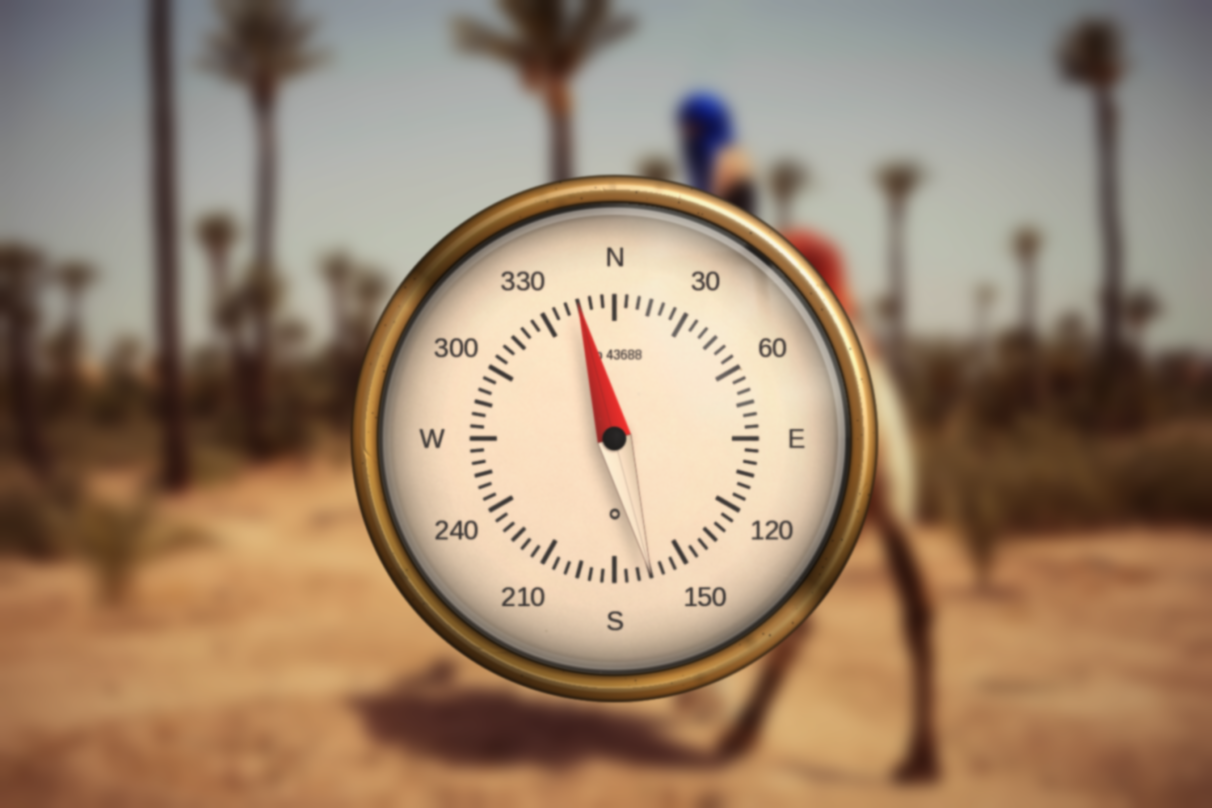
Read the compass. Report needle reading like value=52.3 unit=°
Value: value=345 unit=°
